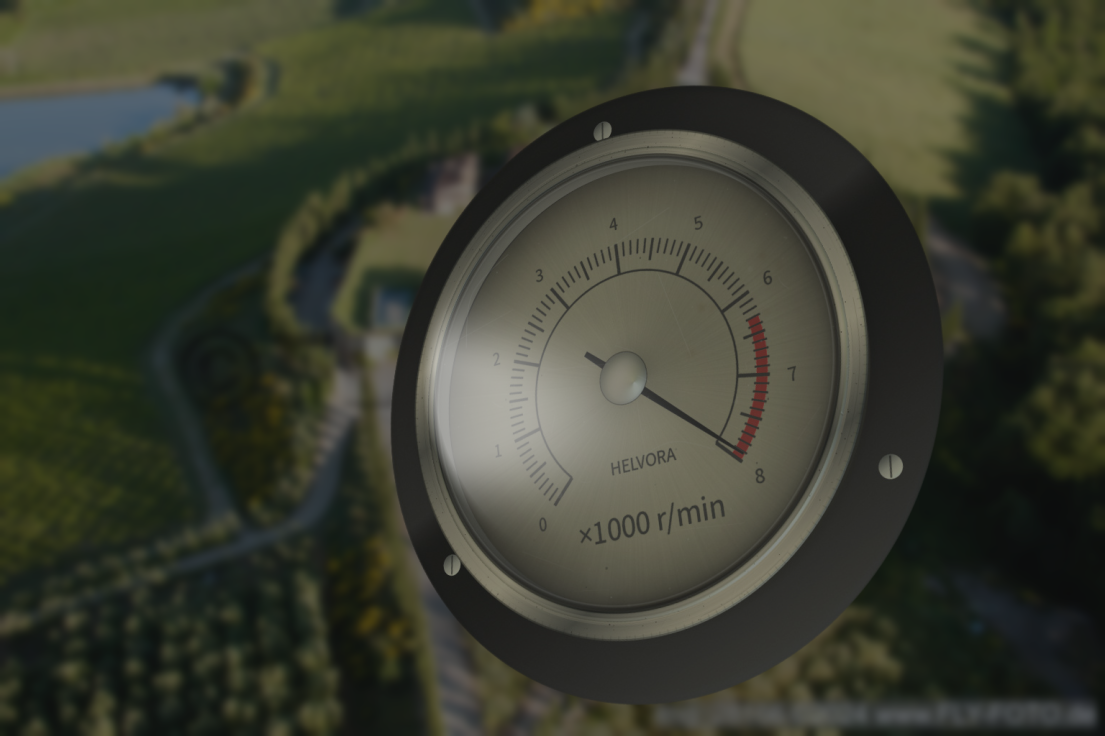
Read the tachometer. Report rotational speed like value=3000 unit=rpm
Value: value=7900 unit=rpm
